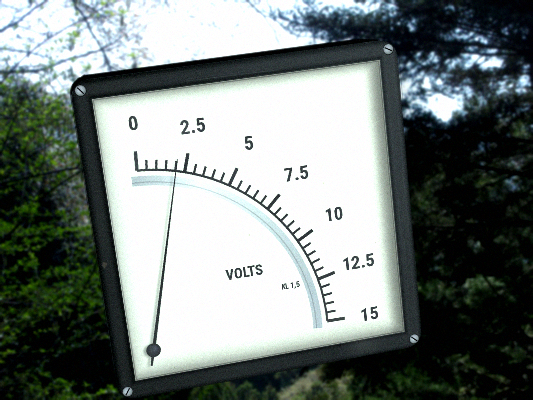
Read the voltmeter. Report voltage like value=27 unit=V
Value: value=2 unit=V
